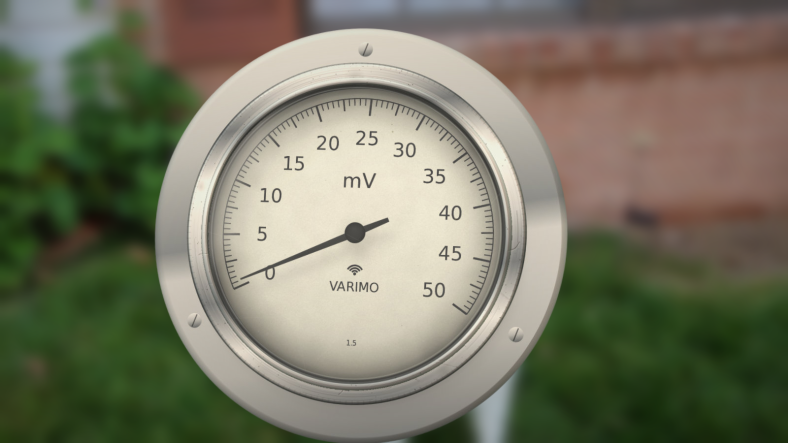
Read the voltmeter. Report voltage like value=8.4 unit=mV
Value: value=0.5 unit=mV
